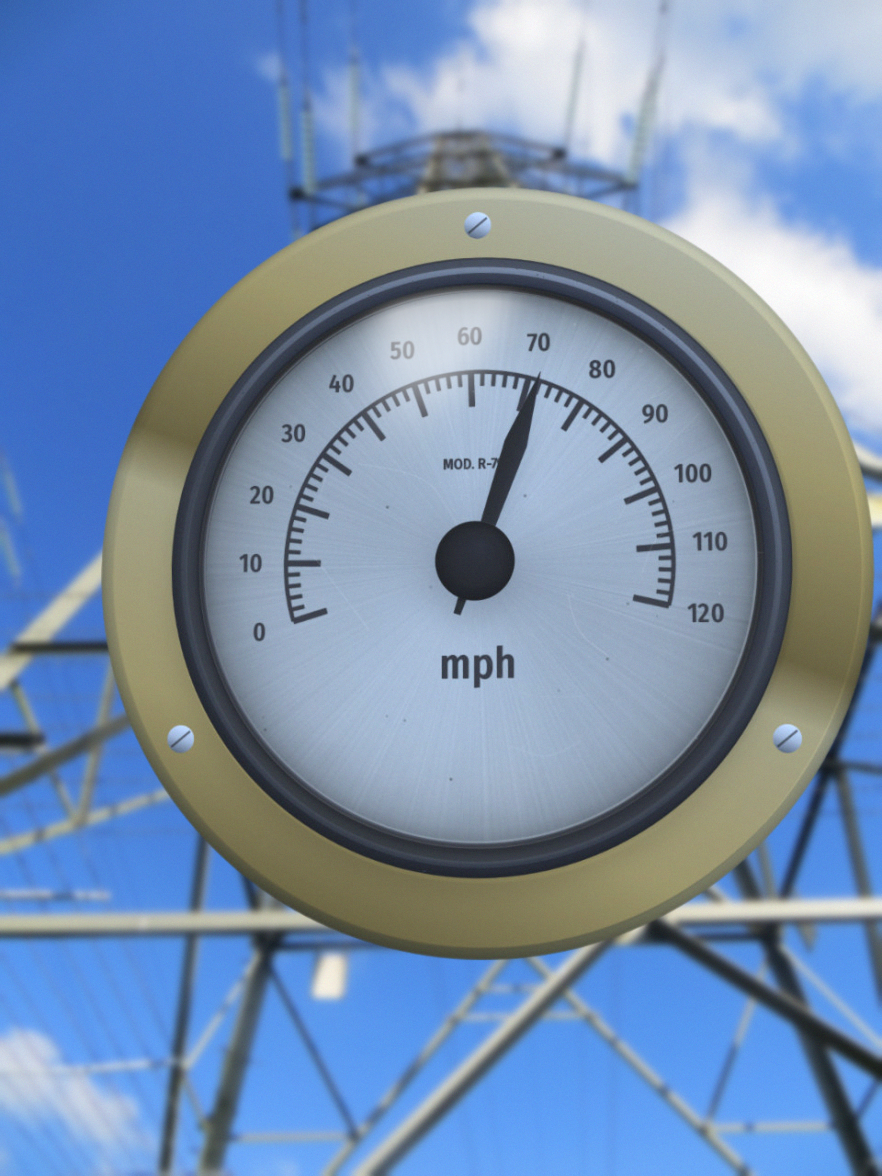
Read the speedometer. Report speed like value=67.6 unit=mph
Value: value=72 unit=mph
